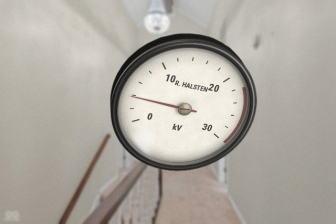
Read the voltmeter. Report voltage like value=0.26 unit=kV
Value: value=4 unit=kV
